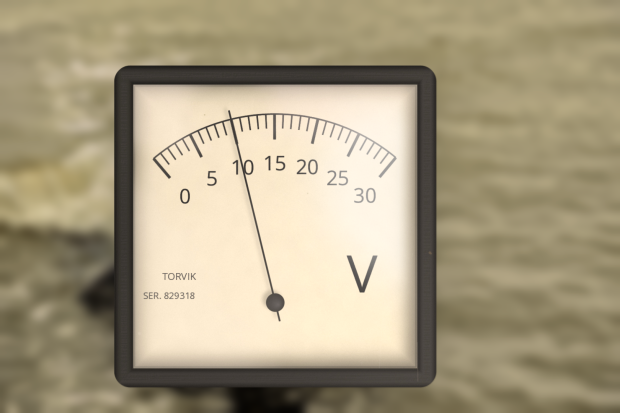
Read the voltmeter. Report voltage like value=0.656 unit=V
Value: value=10 unit=V
